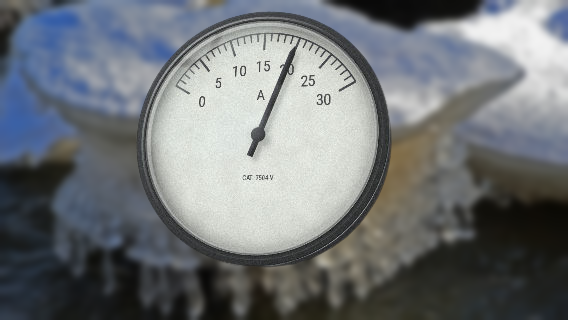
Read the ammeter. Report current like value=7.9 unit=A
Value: value=20 unit=A
